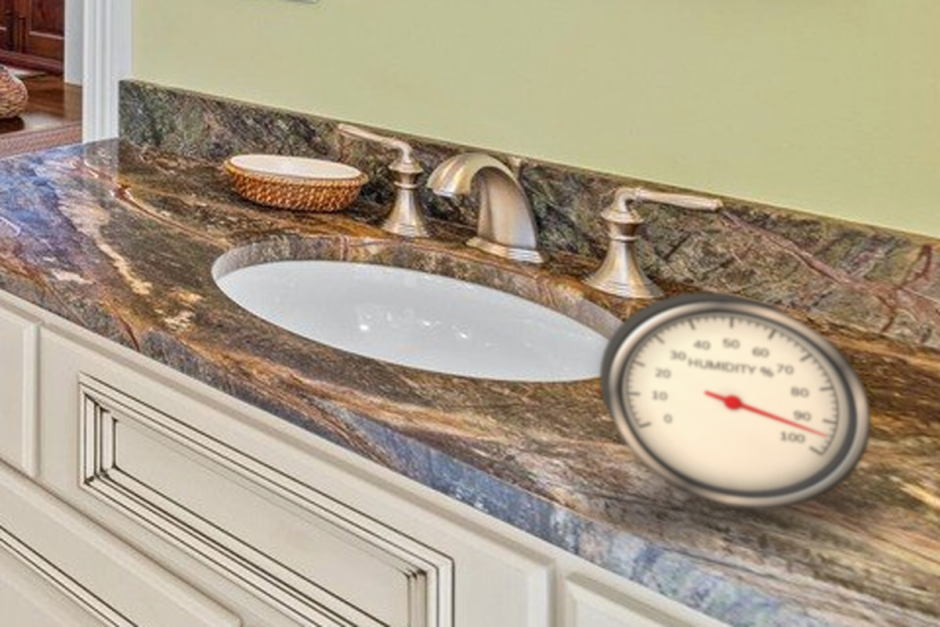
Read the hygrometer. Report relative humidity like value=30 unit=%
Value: value=94 unit=%
